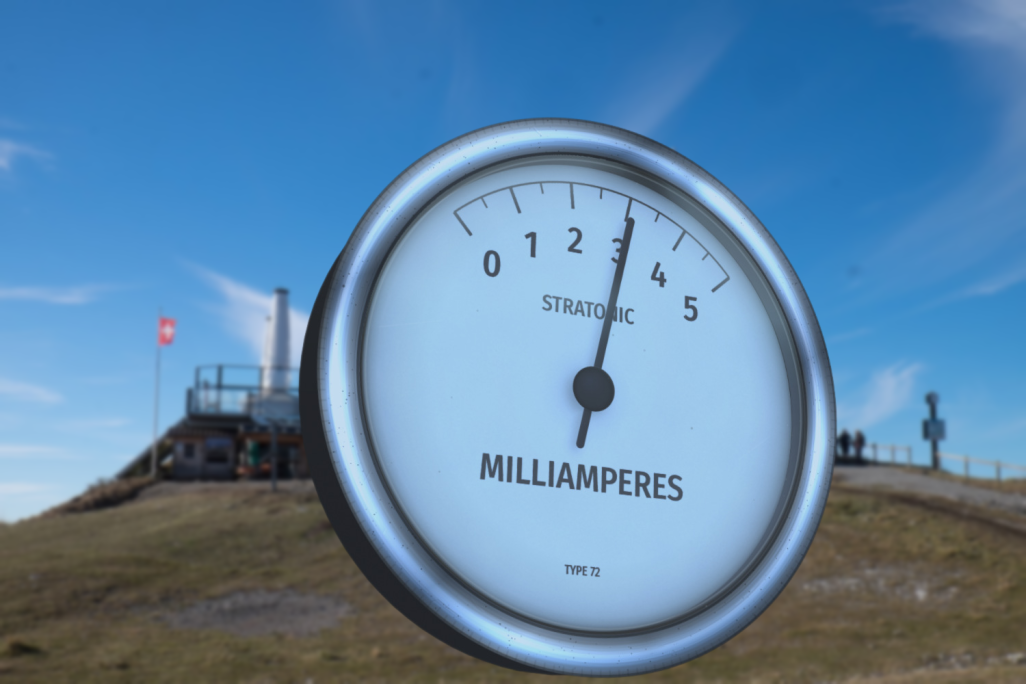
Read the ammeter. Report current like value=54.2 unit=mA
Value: value=3 unit=mA
